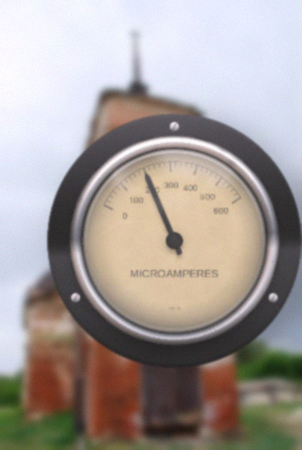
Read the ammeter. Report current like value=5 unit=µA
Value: value=200 unit=µA
